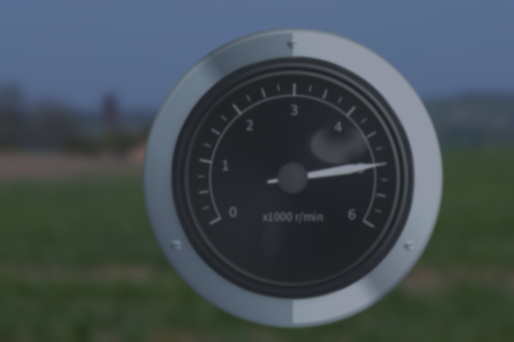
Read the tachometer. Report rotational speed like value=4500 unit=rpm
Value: value=5000 unit=rpm
